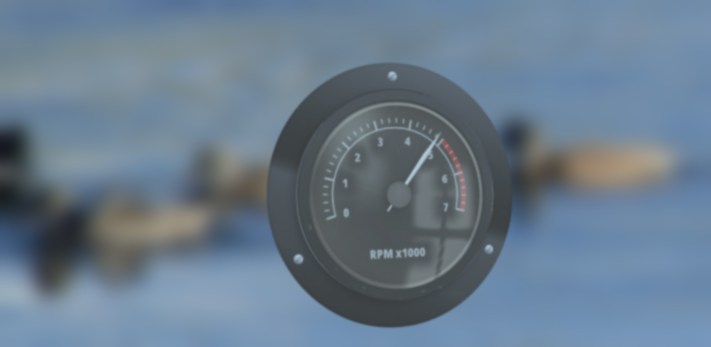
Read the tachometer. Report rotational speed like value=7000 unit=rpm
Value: value=4800 unit=rpm
